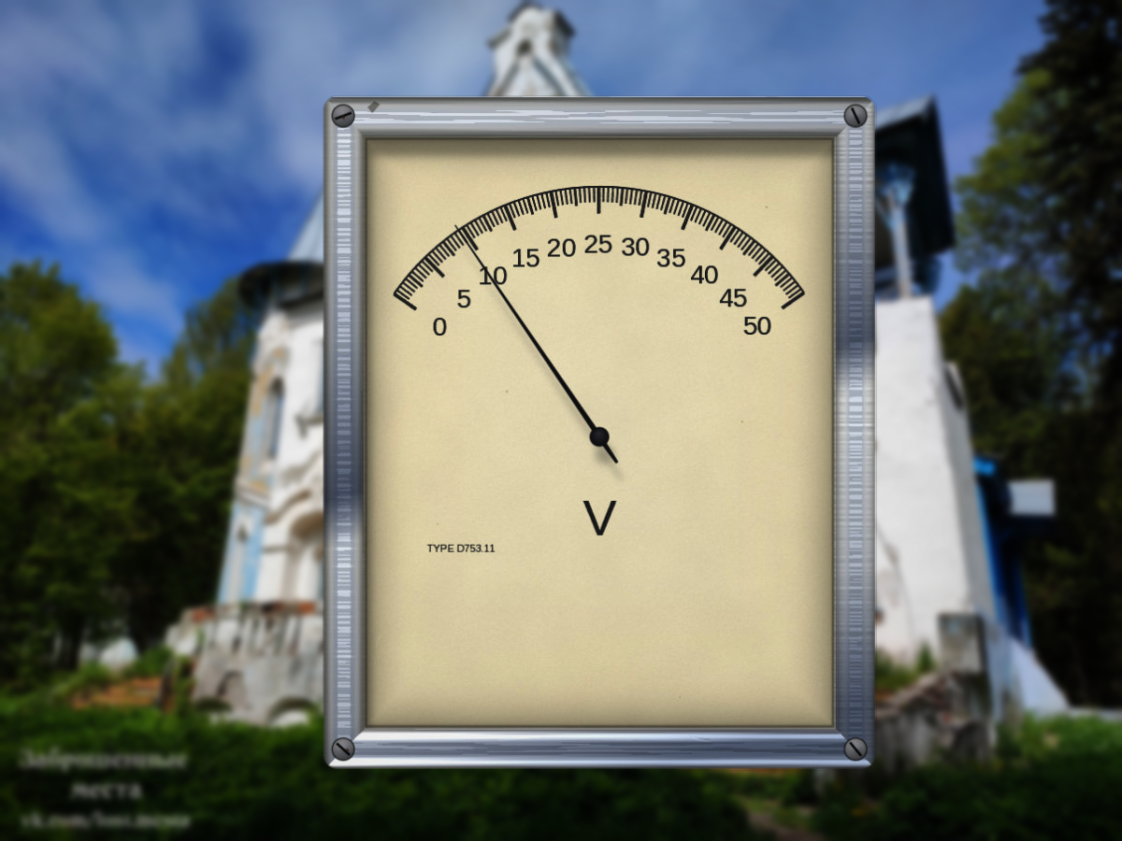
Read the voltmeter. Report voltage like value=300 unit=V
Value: value=9.5 unit=V
